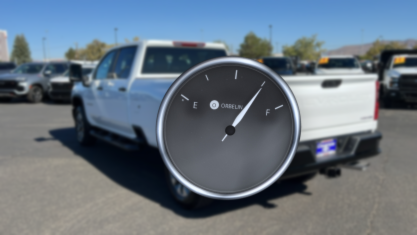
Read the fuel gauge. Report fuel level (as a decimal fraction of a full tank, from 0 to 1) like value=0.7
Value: value=0.75
